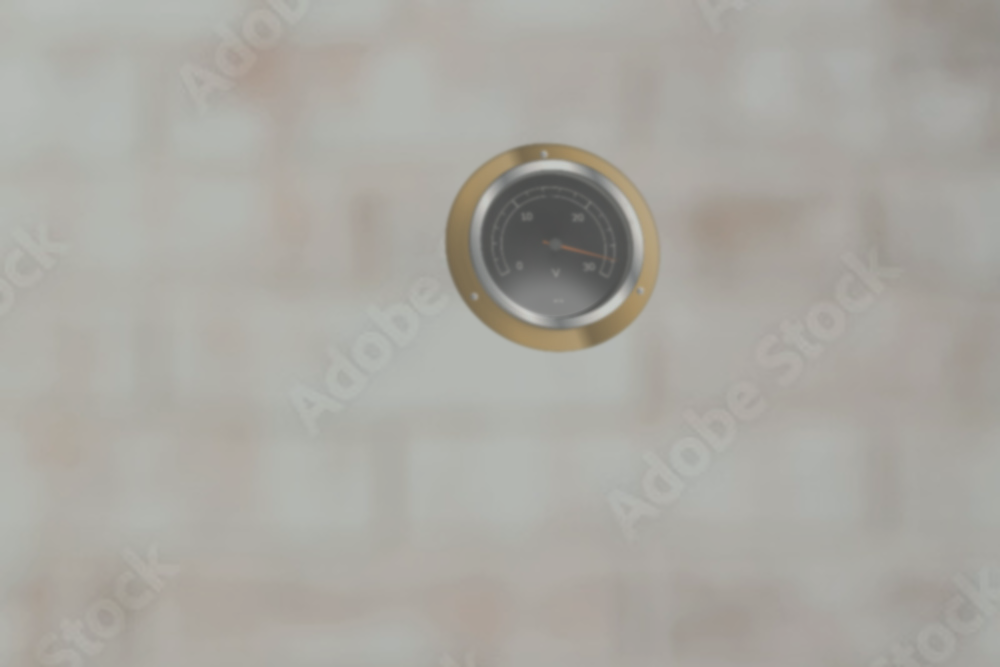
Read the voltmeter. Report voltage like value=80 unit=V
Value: value=28 unit=V
